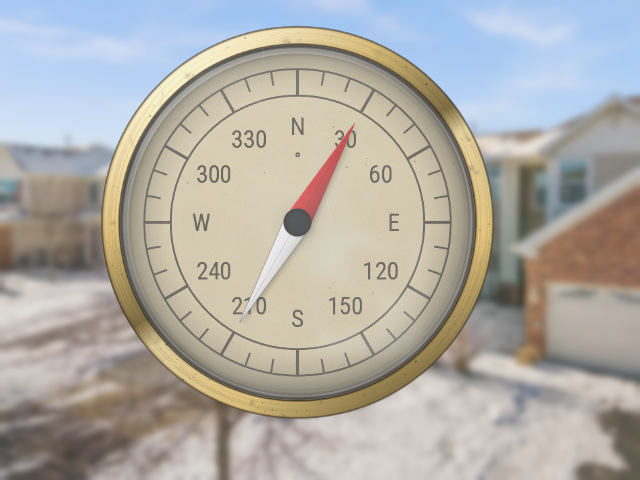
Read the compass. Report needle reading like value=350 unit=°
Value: value=30 unit=°
